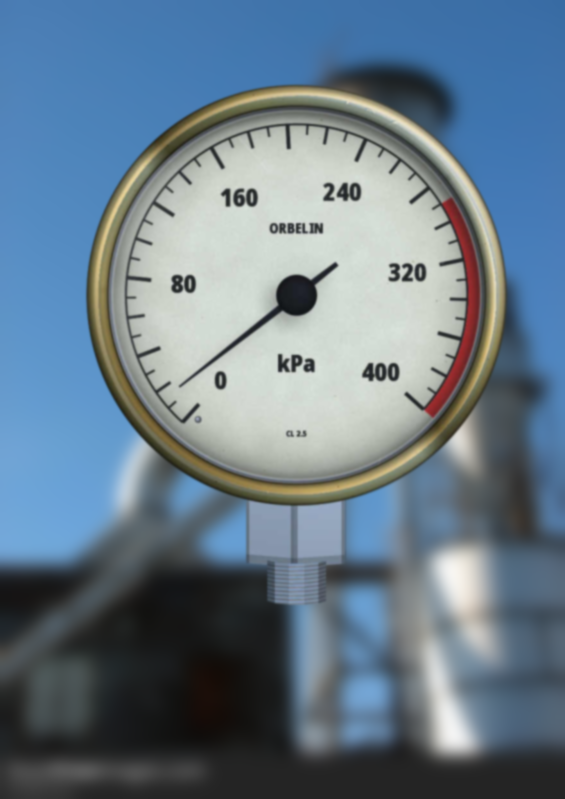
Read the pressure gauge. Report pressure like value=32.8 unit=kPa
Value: value=15 unit=kPa
